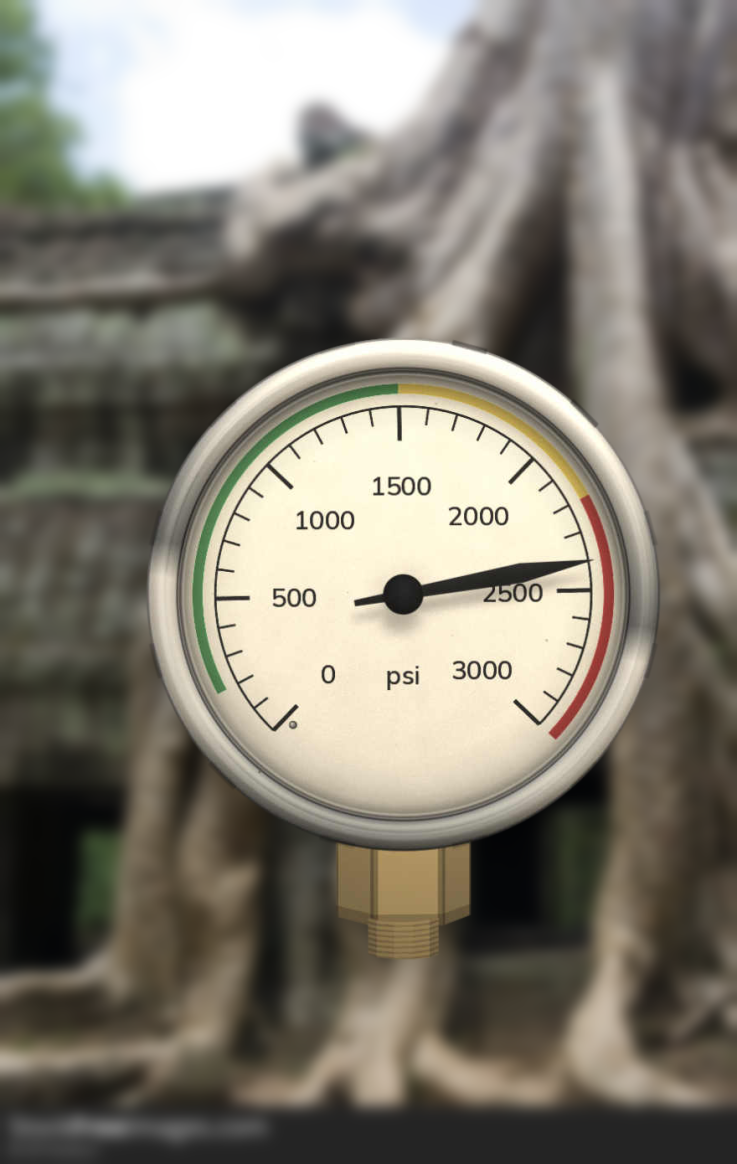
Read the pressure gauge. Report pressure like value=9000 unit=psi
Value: value=2400 unit=psi
